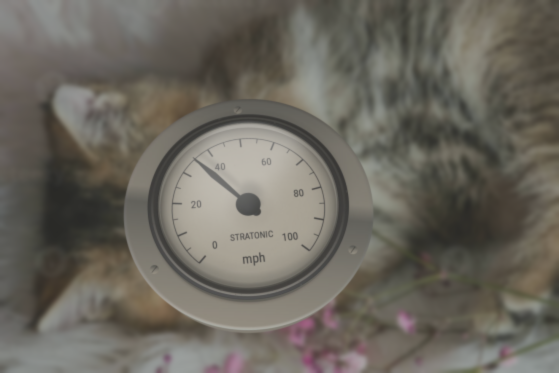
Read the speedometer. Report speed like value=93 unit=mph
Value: value=35 unit=mph
